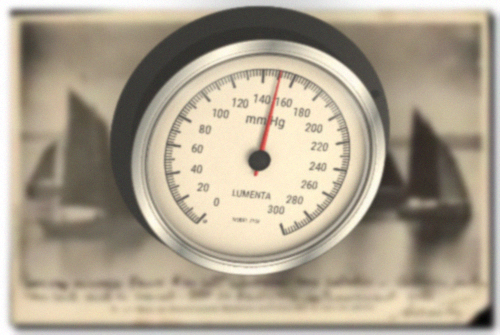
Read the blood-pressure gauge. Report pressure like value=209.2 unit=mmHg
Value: value=150 unit=mmHg
